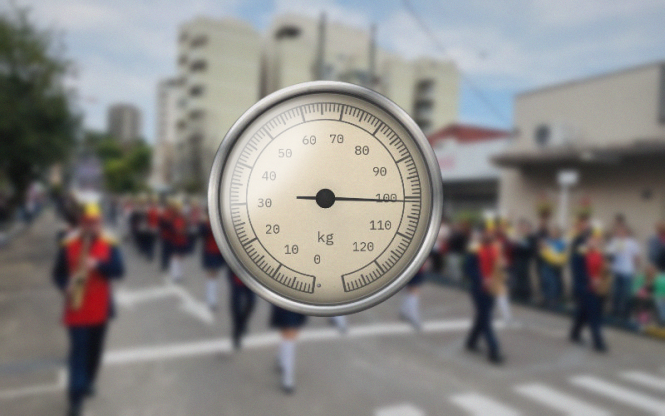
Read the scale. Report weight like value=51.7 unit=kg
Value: value=101 unit=kg
